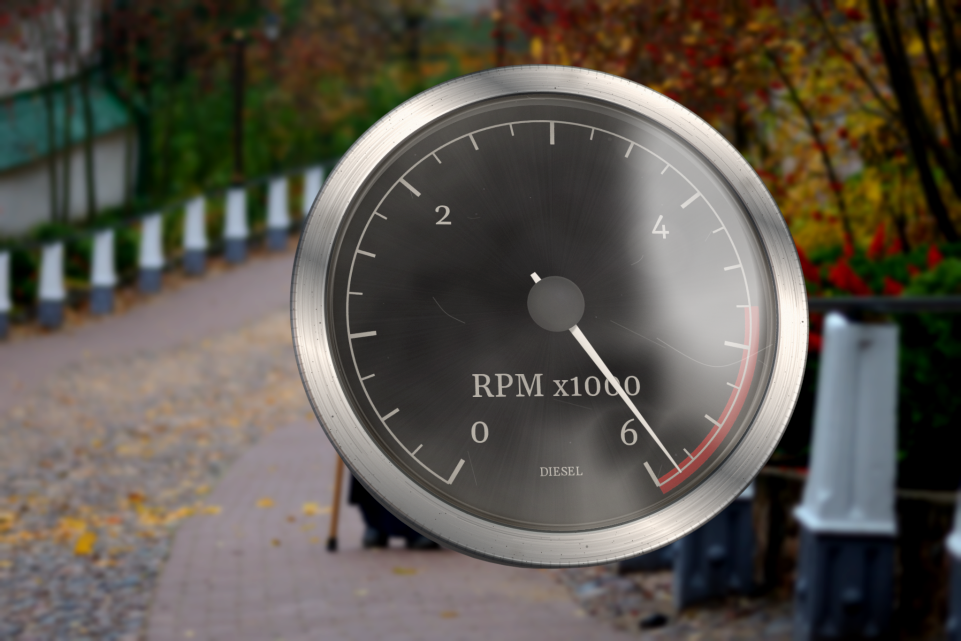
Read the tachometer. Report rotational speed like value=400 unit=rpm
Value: value=5875 unit=rpm
